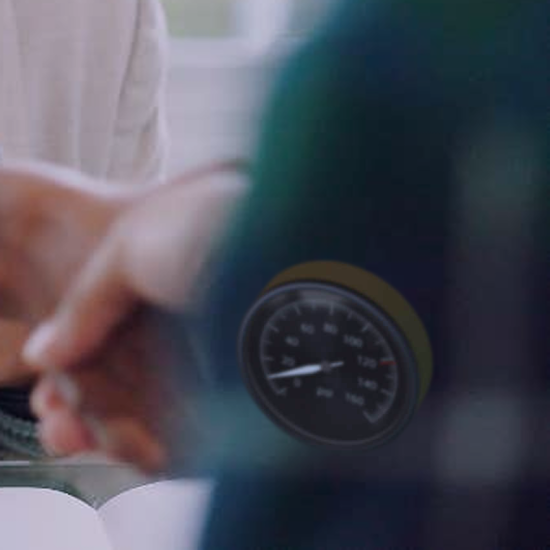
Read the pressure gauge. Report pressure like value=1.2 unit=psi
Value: value=10 unit=psi
